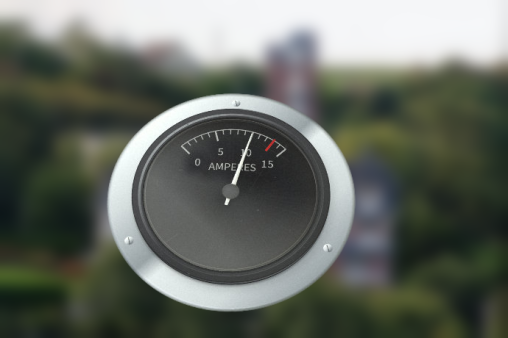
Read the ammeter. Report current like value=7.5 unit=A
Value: value=10 unit=A
